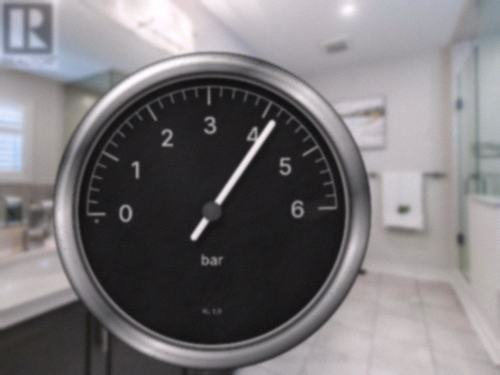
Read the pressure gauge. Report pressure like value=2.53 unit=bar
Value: value=4.2 unit=bar
